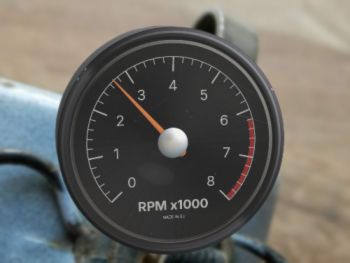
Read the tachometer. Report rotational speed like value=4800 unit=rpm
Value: value=2700 unit=rpm
